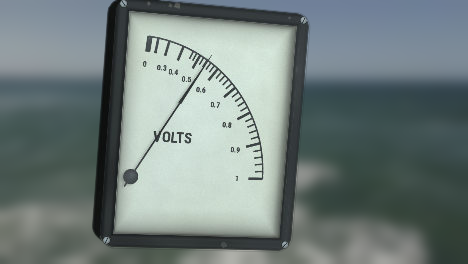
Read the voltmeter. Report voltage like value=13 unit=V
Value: value=0.54 unit=V
